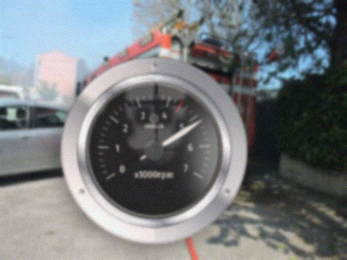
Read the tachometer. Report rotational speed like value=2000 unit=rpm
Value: value=5200 unit=rpm
